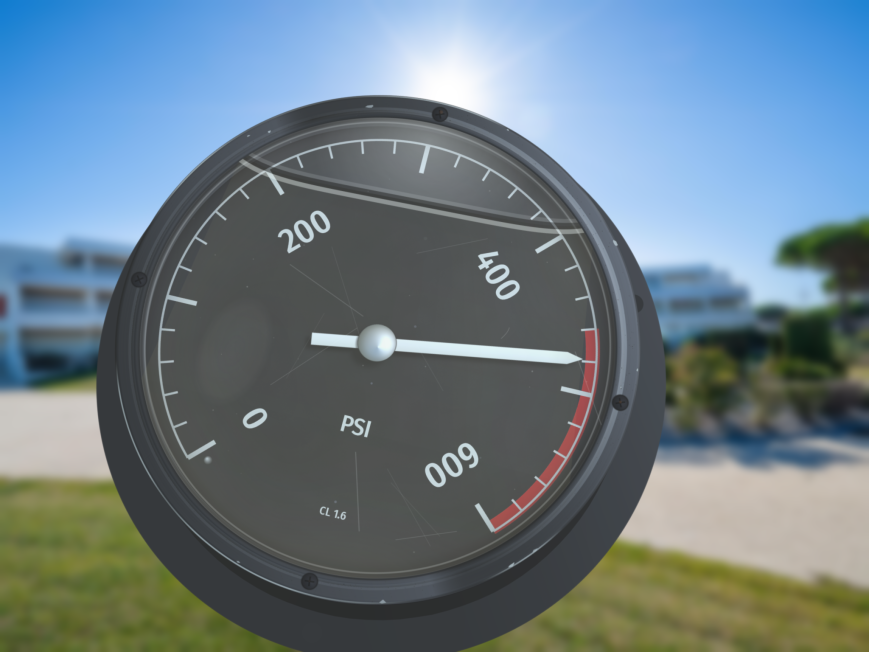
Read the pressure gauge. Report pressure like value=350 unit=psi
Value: value=480 unit=psi
